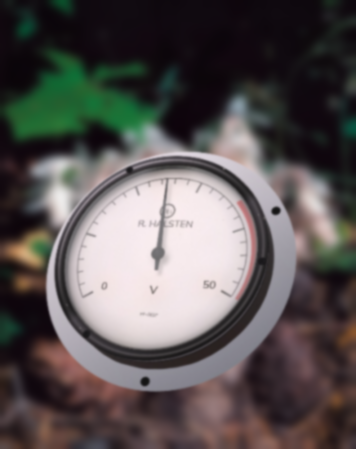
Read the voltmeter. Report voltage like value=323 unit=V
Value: value=25 unit=V
